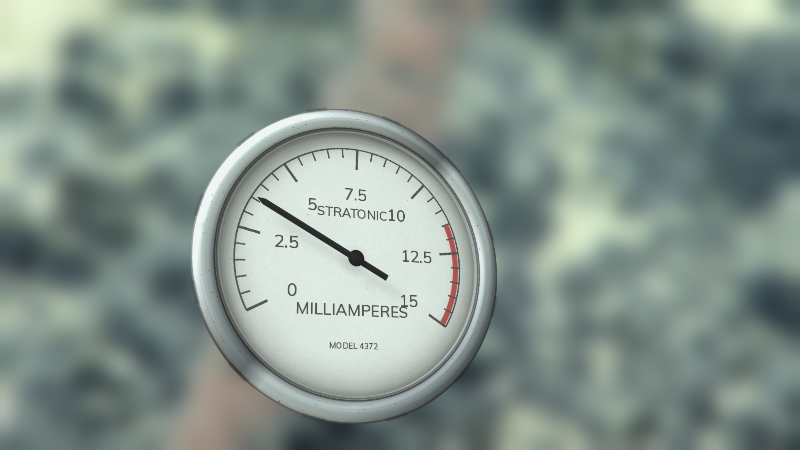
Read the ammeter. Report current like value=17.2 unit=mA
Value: value=3.5 unit=mA
